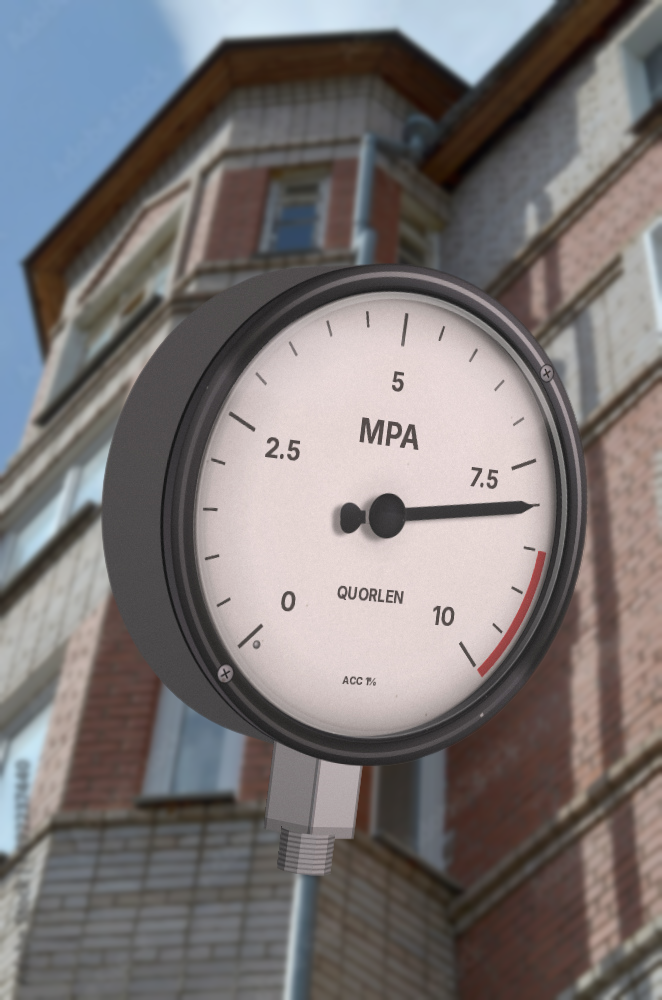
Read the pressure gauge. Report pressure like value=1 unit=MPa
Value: value=8 unit=MPa
